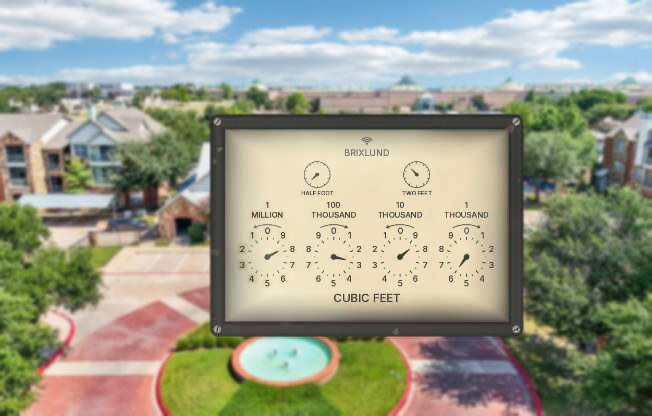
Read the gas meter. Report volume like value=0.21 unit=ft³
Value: value=828600 unit=ft³
